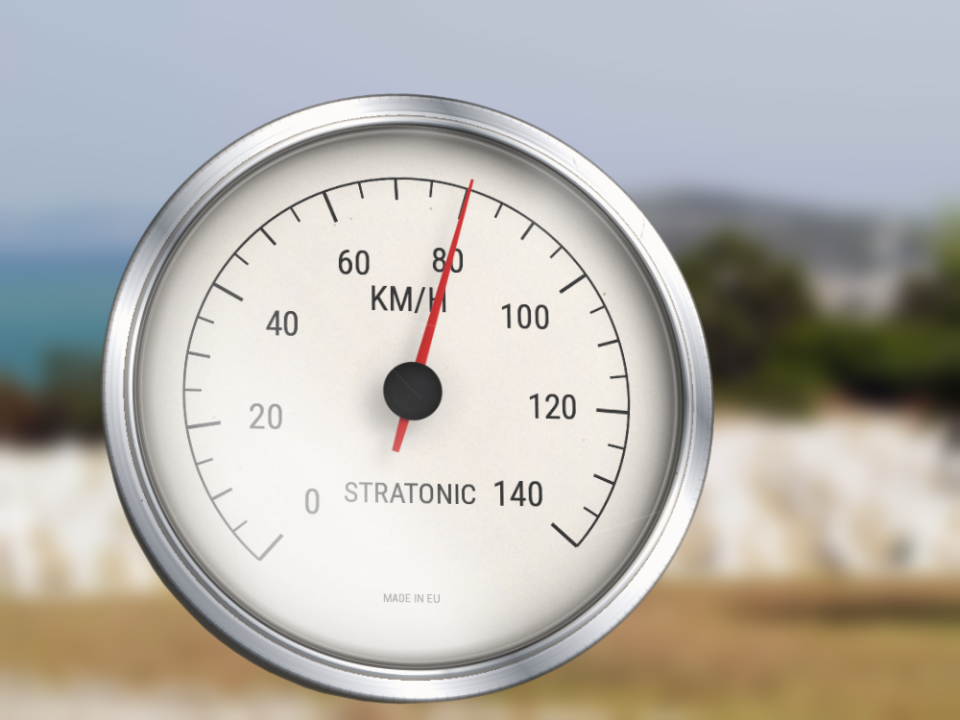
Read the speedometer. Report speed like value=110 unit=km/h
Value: value=80 unit=km/h
